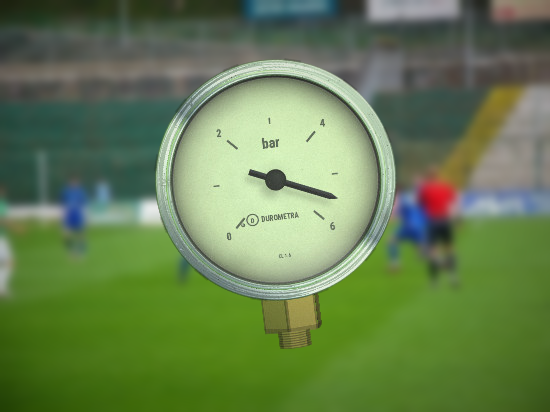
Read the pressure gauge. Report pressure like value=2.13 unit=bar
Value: value=5.5 unit=bar
